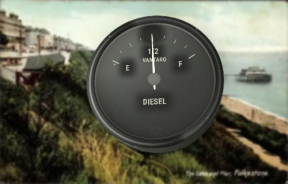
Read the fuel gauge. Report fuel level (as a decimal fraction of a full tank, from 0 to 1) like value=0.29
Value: value=0.5
